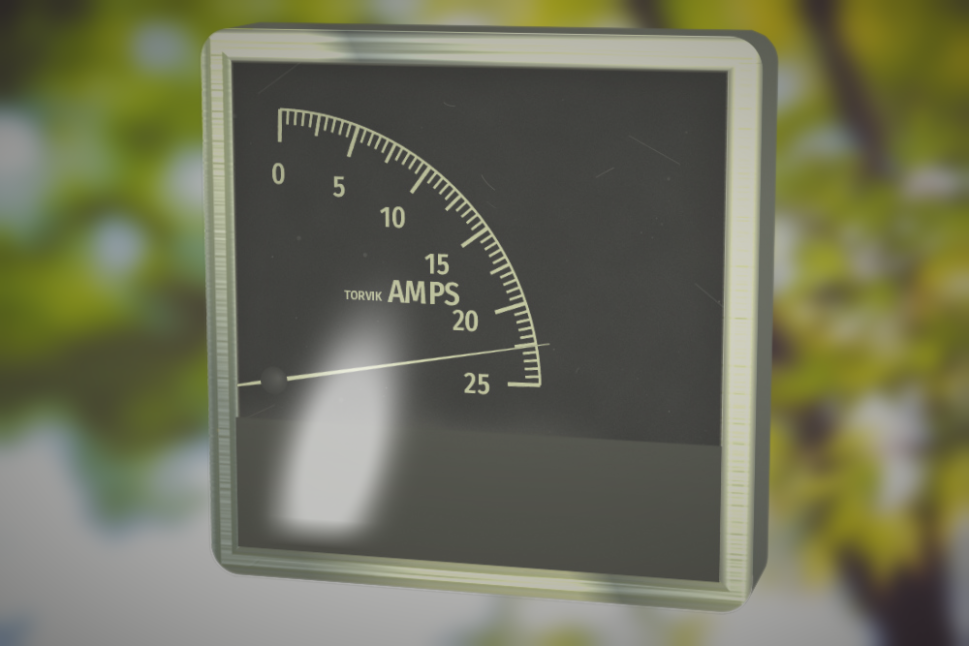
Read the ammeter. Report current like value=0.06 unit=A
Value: value=22.5 unit=A
